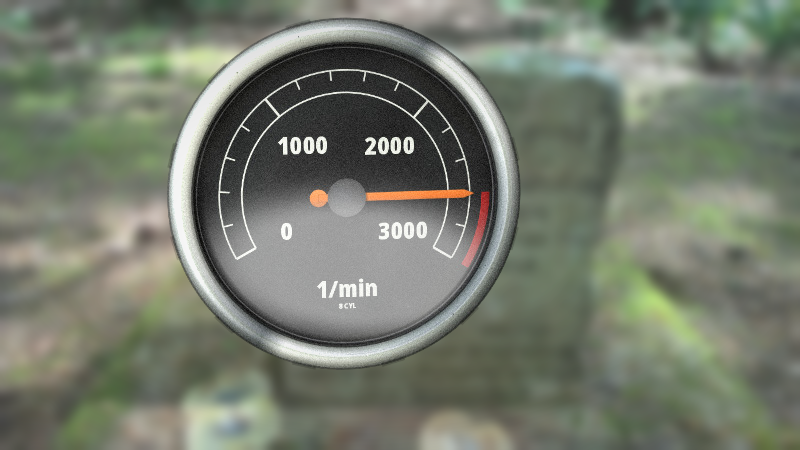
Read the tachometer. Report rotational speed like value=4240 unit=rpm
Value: value=2600 unit=rpm
